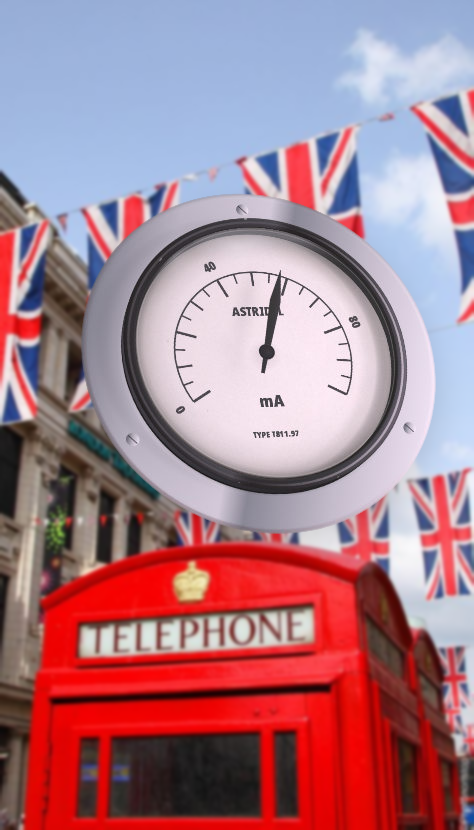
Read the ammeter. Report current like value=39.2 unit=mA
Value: value=57.5 unit=mA
